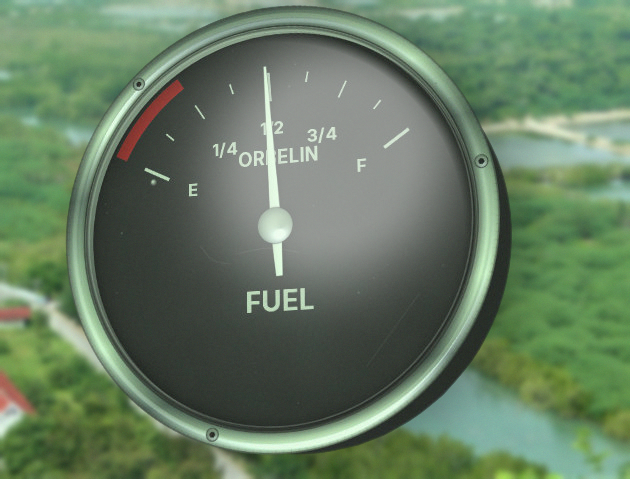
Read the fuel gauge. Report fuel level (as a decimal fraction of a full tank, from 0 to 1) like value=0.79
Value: value=0.5
